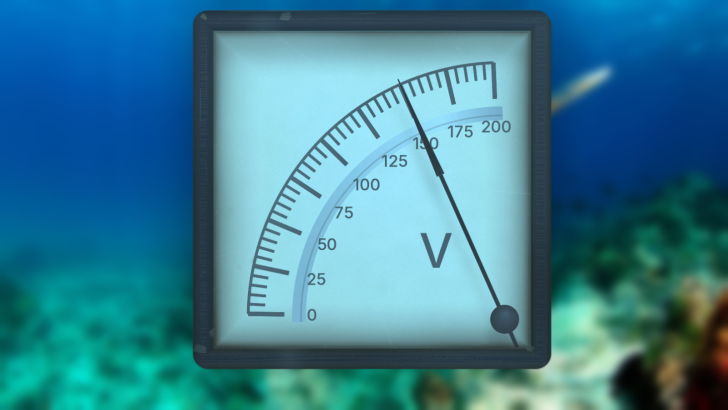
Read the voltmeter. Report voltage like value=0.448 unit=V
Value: value=150 unit=V
